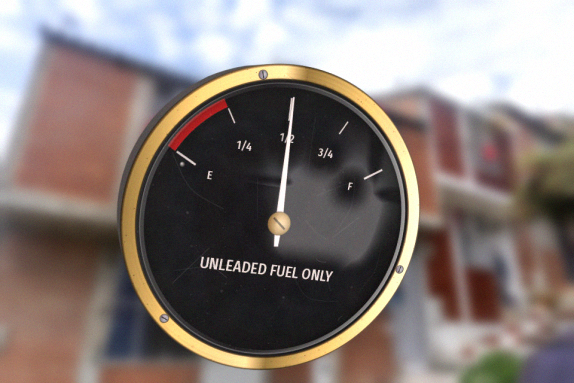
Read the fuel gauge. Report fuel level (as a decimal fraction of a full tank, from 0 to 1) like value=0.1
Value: value=0.5
